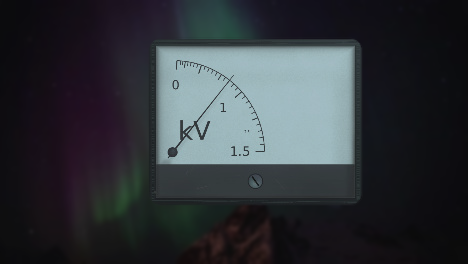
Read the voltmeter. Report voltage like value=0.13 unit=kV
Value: value=0.85 unit=kV
